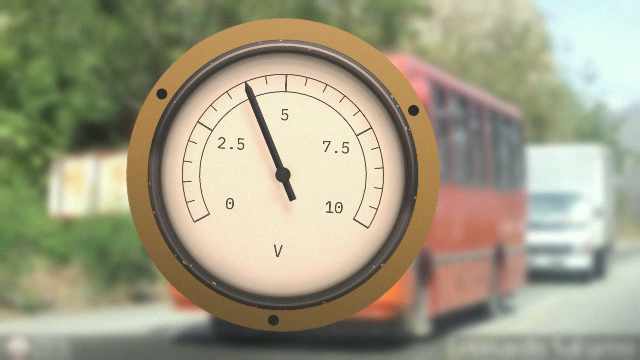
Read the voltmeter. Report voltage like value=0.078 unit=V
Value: value=4 unit=V
